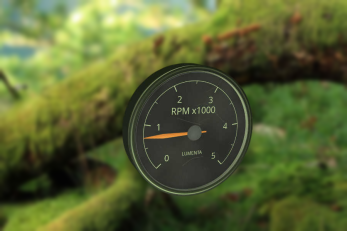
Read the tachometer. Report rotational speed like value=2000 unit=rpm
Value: value=750 unit=rpm
